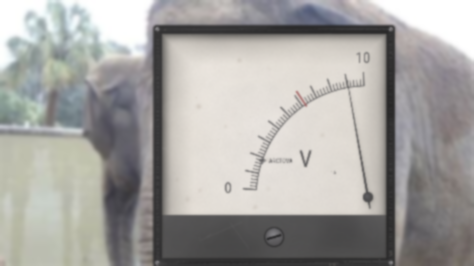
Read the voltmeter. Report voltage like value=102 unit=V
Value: value=9 unit=V
